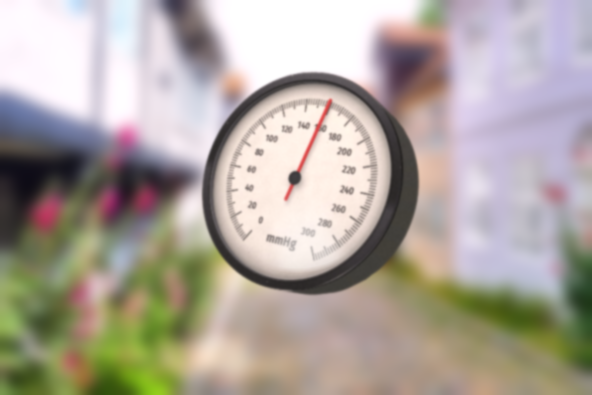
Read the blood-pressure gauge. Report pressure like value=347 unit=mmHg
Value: value=160 unit=mmHg
